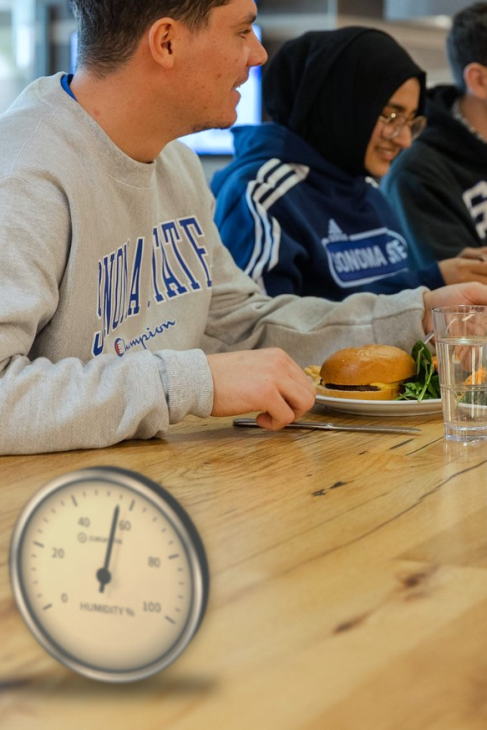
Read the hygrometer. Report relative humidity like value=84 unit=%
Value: value=56 unit=%
